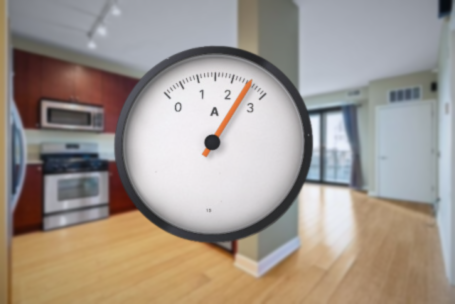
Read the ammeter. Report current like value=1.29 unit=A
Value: value=2.5 unit=A
